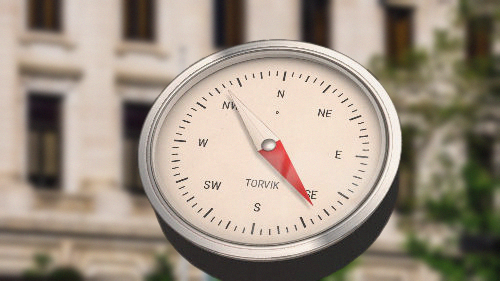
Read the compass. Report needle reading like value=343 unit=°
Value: value=140 unit=°
